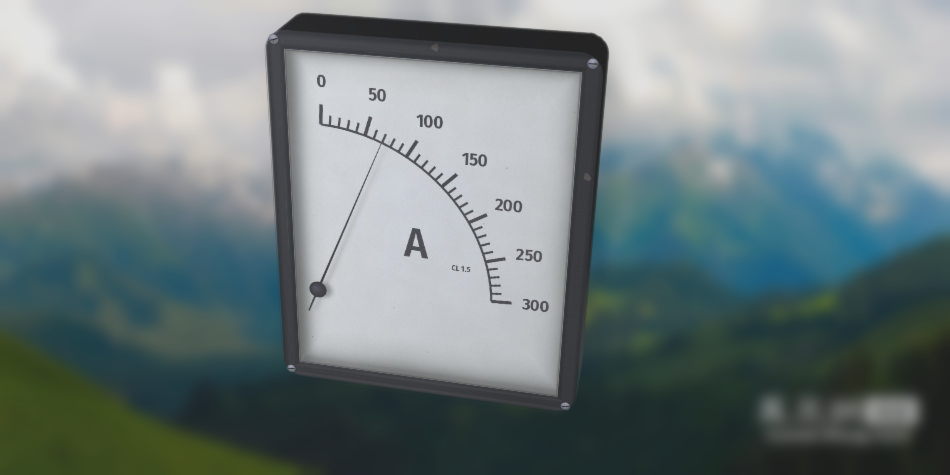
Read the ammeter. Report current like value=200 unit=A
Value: value=70 unit=A
